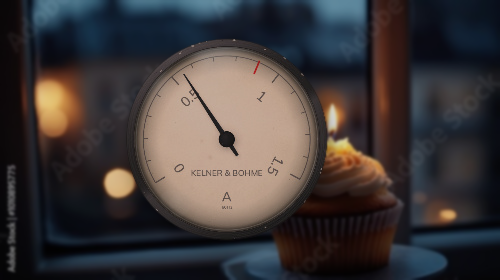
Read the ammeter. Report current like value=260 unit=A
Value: value=0.55 unit=A
